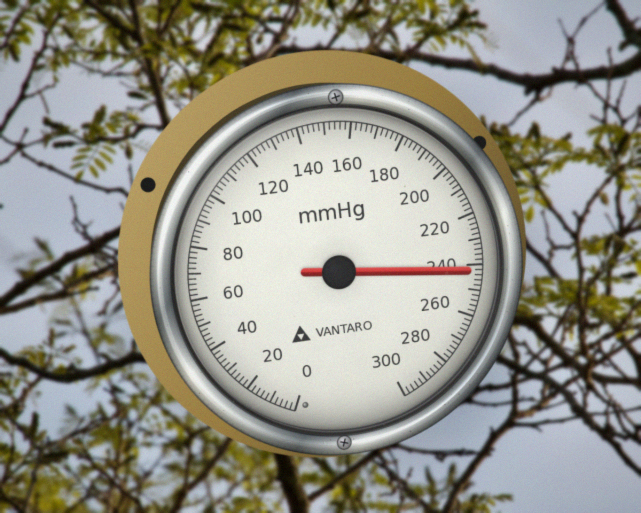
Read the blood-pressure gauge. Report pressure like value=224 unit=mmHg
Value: value=242 unit=mmHg
